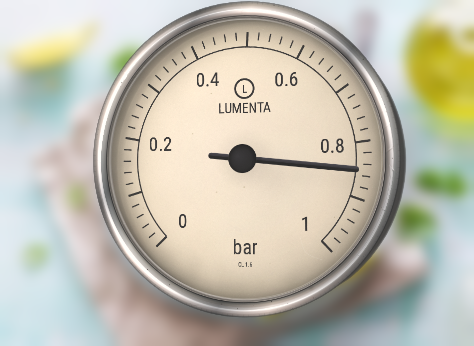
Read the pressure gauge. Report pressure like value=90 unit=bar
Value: value=0.85 unit=bar
